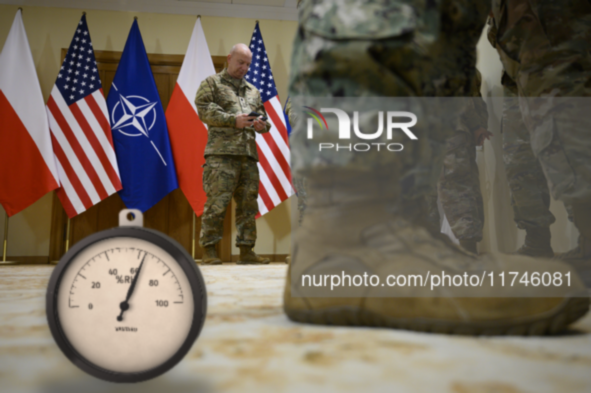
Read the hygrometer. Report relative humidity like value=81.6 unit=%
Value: value=64 unit=%
